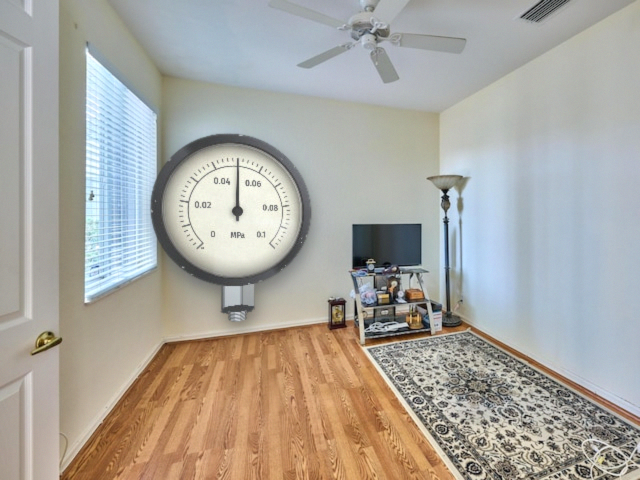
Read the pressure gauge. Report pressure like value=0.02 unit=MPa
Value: value=0.05 unit=MPa
